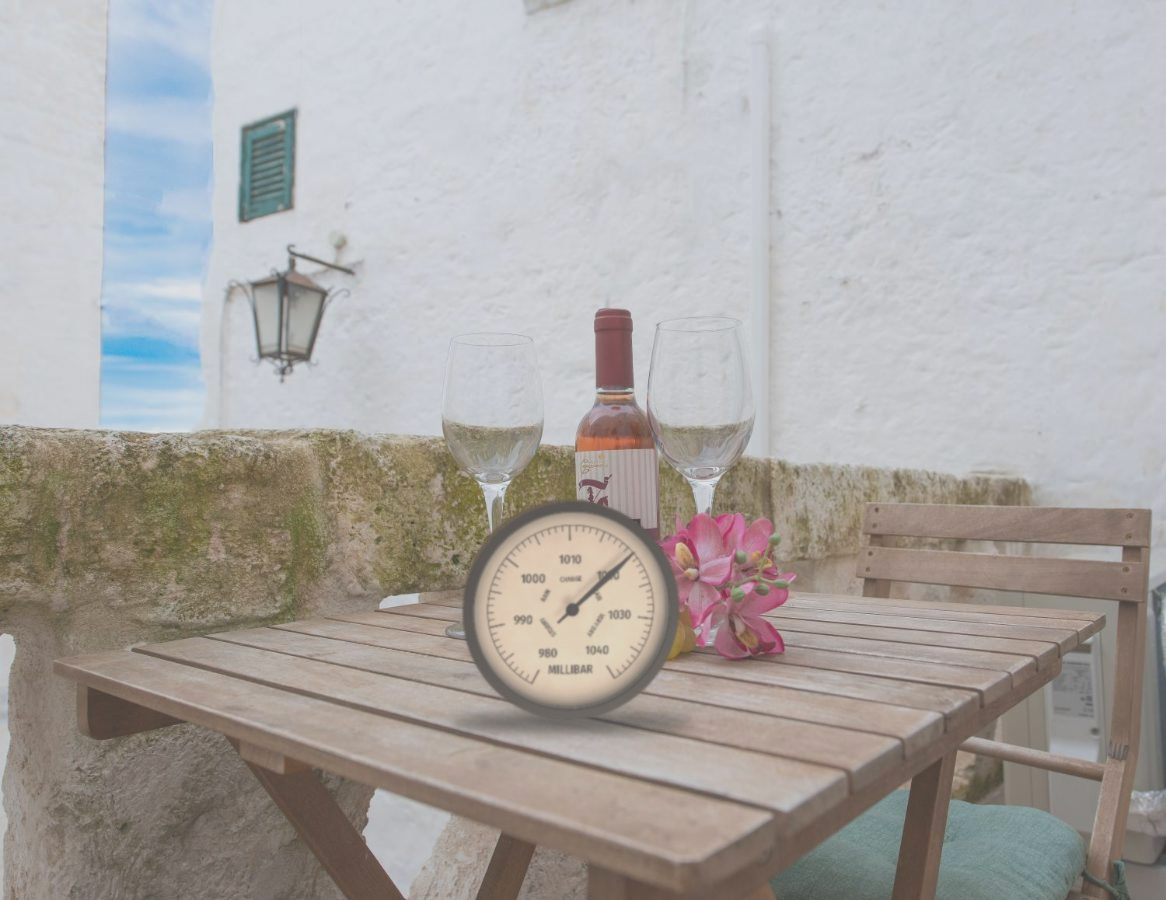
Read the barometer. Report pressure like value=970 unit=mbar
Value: value=1020 unit=mbar
